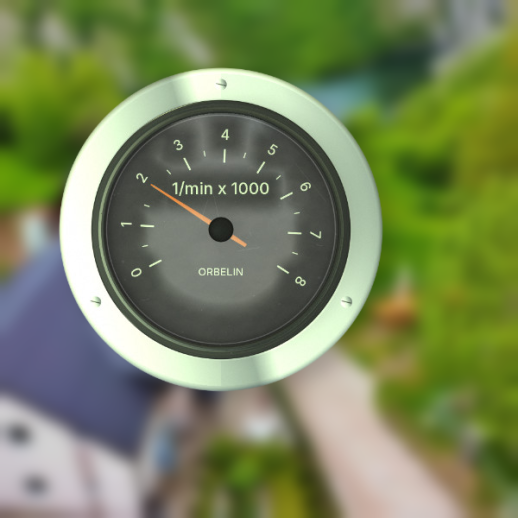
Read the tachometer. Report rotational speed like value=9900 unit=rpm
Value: value=2000 unit=rpm
